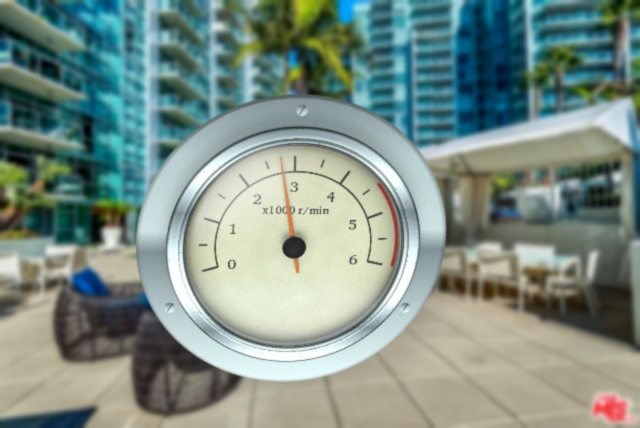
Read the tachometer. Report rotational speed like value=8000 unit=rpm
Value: value=2750 unit=rpm
